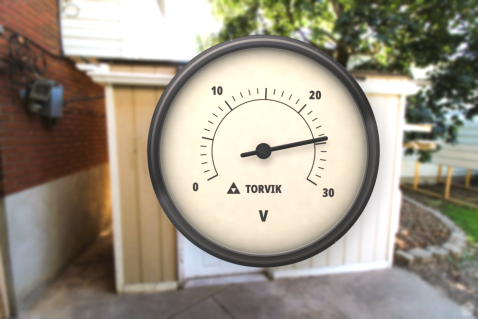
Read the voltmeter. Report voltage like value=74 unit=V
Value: value=24.5 unit=V
